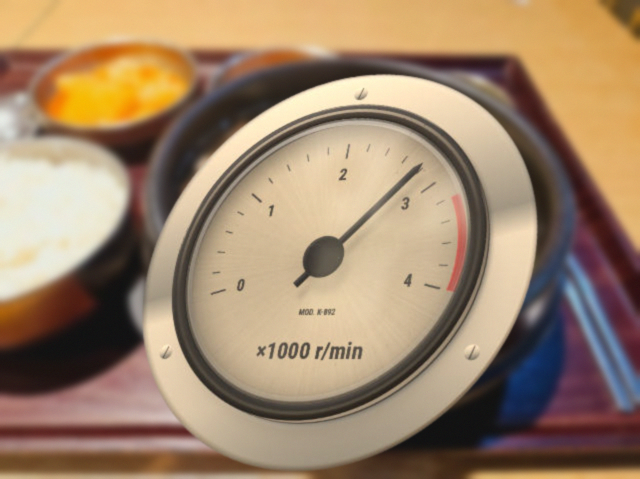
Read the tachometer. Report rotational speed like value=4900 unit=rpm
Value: value=2800 unit=rpm
